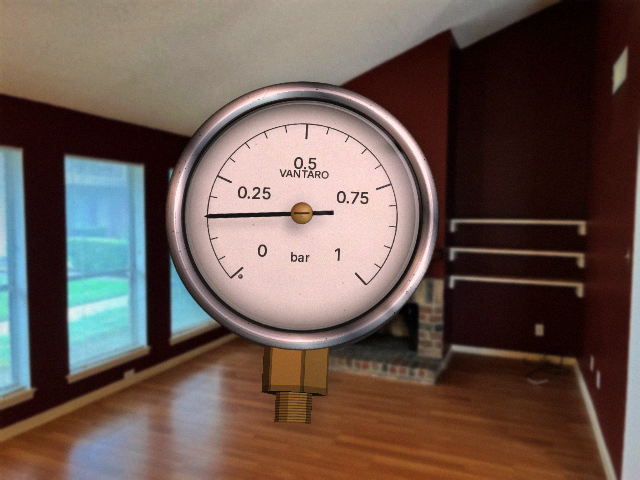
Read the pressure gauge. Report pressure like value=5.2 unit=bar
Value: value=0.15 unit=bar
